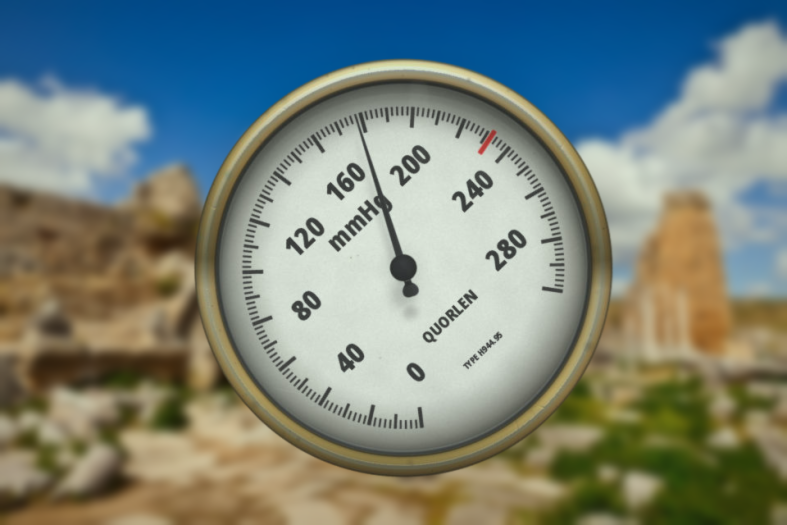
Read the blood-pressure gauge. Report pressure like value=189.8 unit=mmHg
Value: value=178 unit=mmHg
